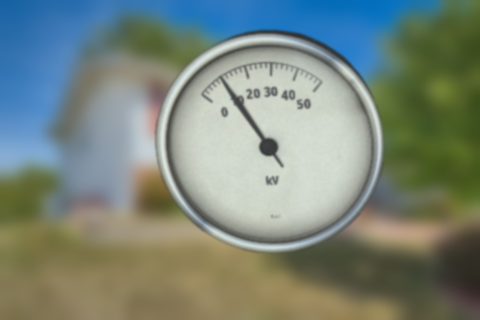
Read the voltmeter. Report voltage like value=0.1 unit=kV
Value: value=10 unit=kV
